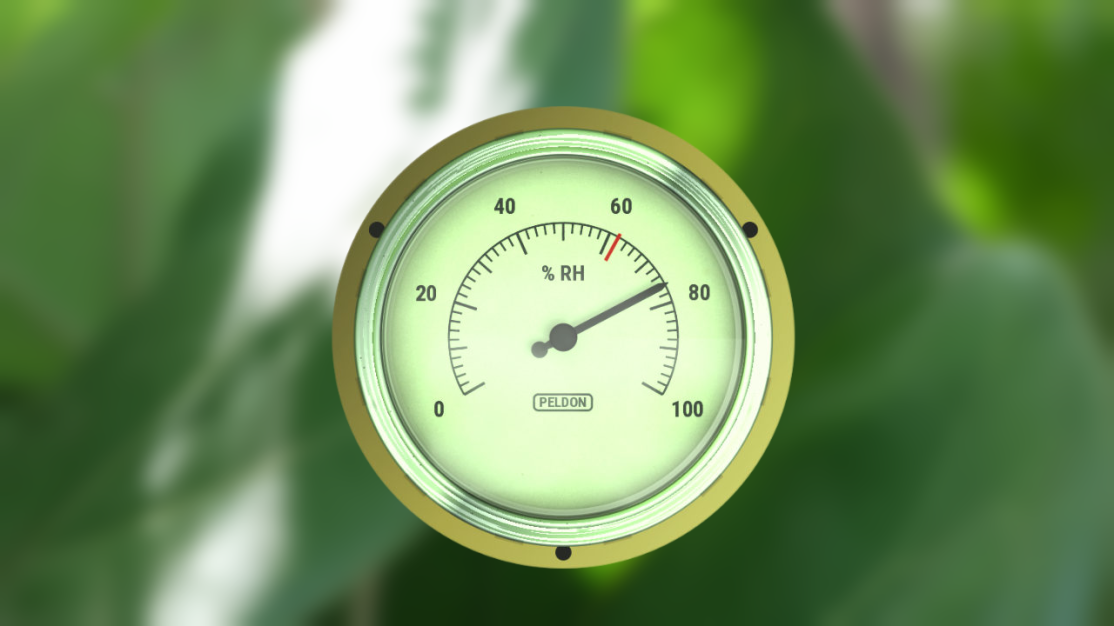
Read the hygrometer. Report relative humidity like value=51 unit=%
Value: value=76 unit=%
